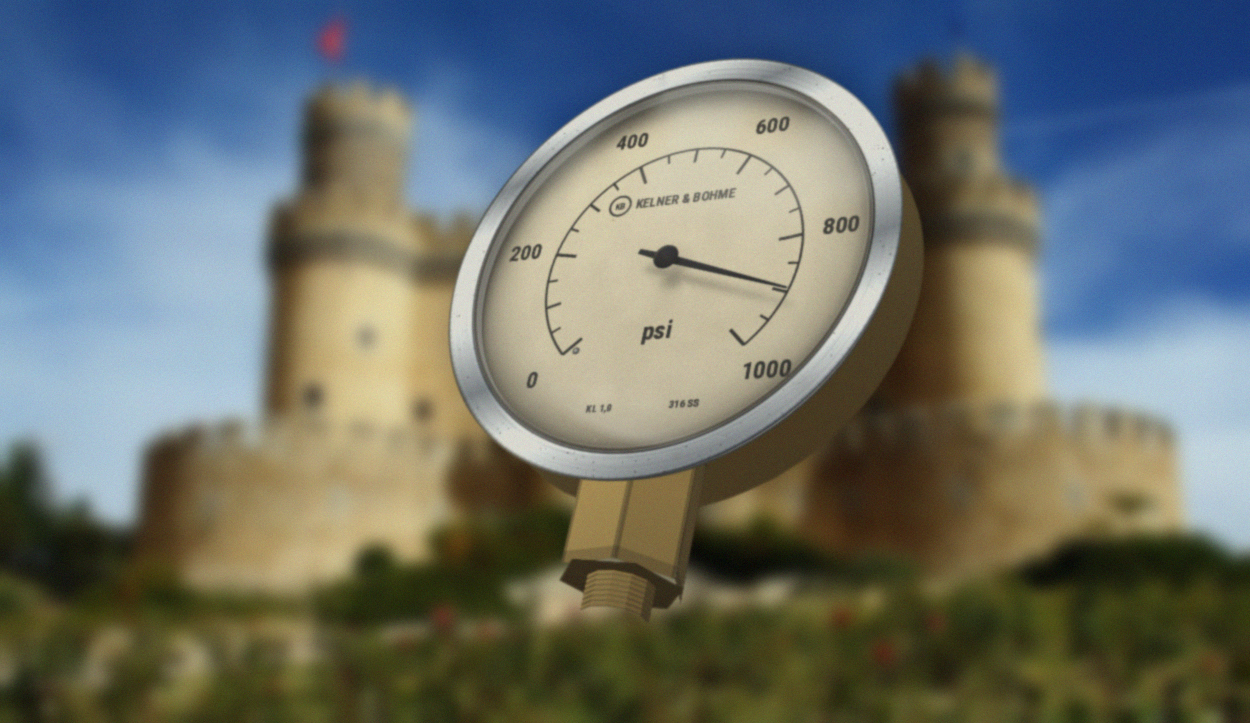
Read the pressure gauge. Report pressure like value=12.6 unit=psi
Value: value=900 unit=psi
